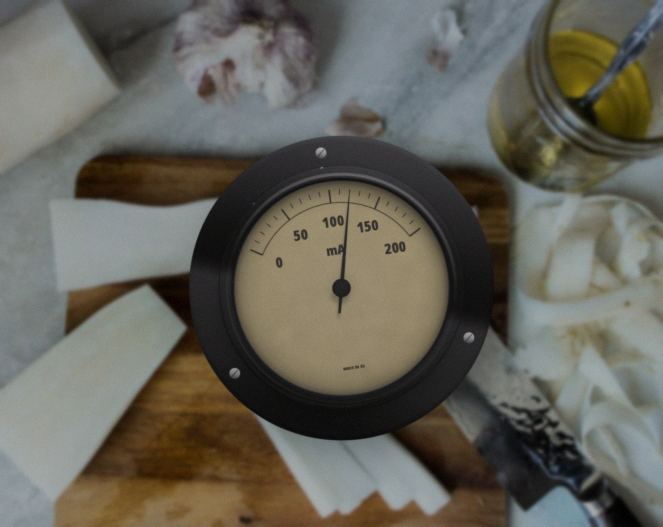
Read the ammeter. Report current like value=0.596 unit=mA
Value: value=120 unit=mA
